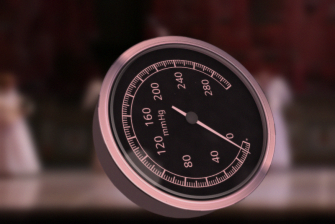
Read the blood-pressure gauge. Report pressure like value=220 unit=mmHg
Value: value=10 unit=mmHg
